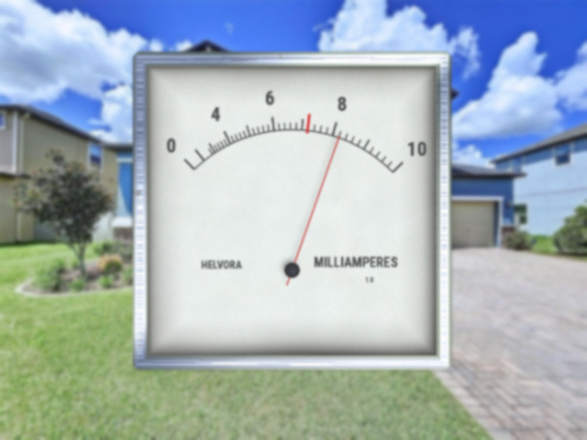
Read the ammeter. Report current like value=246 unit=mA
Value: value=8.2 unit=mA
